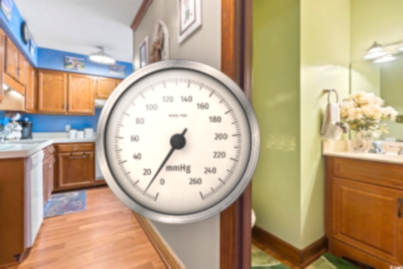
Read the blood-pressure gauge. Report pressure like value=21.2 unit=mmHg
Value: value=10 unit=mmHg
